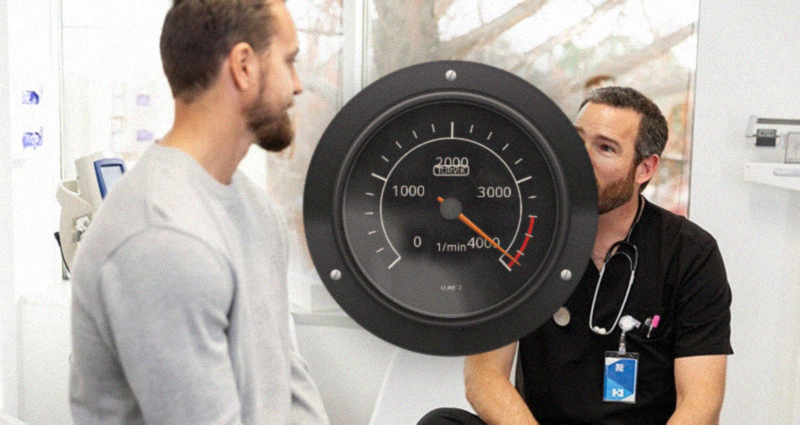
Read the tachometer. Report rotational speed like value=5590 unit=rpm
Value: value=3900 unit=rpm
